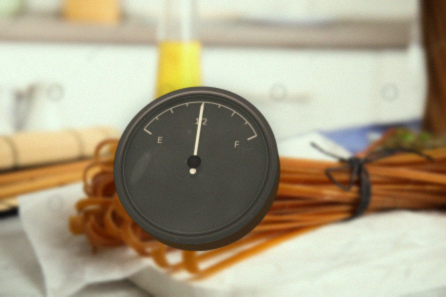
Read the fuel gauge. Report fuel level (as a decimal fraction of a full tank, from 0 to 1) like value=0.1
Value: value=0.5
